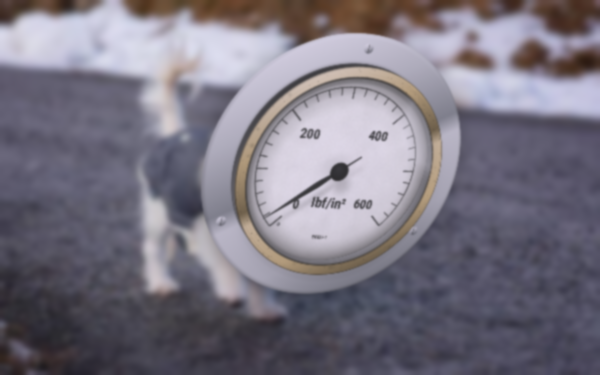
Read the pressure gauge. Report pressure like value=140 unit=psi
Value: value=20 unit=psi
